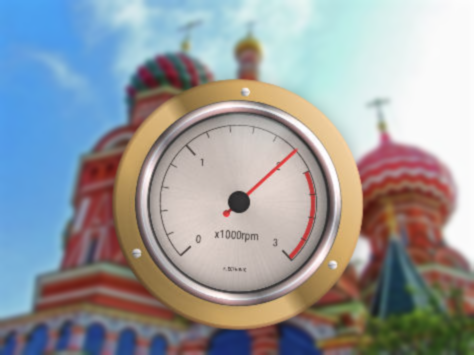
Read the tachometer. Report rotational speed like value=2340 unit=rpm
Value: value=2000 unit=rpm
